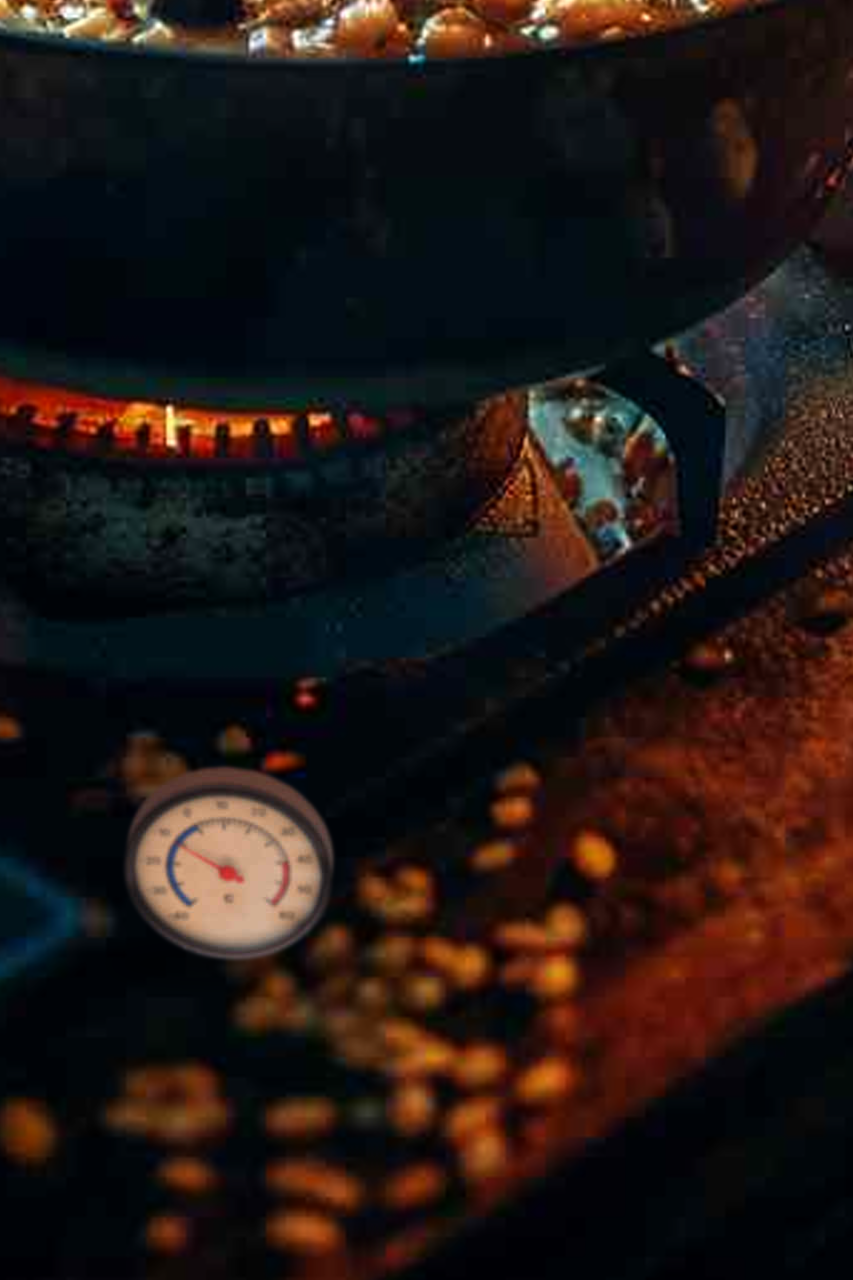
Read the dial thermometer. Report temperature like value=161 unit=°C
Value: value=-10 unit=°C
